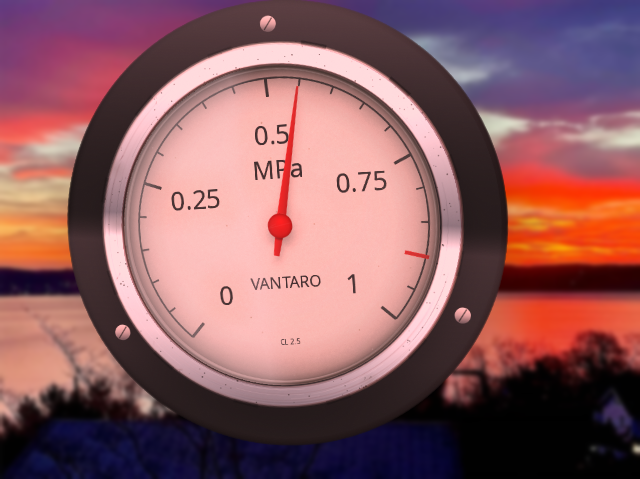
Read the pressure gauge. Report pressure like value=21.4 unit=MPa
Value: value=0.55 unit=MPa
